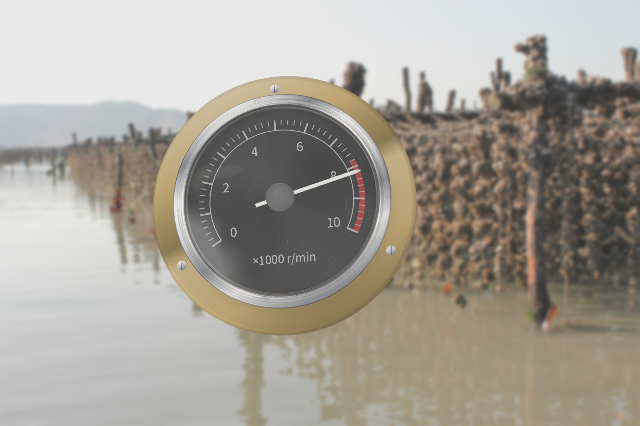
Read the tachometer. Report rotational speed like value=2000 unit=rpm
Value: value=8200 unit=rpm
